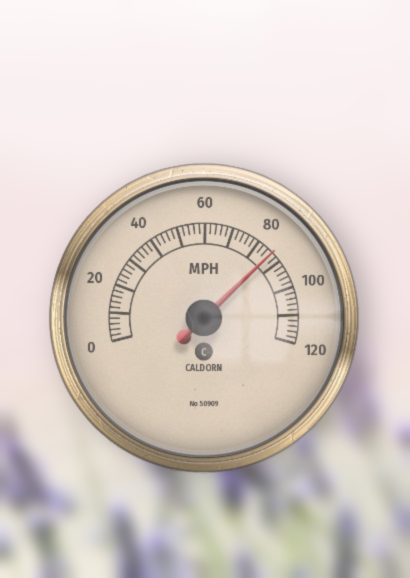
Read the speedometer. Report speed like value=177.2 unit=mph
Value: value=86 unit=mph
